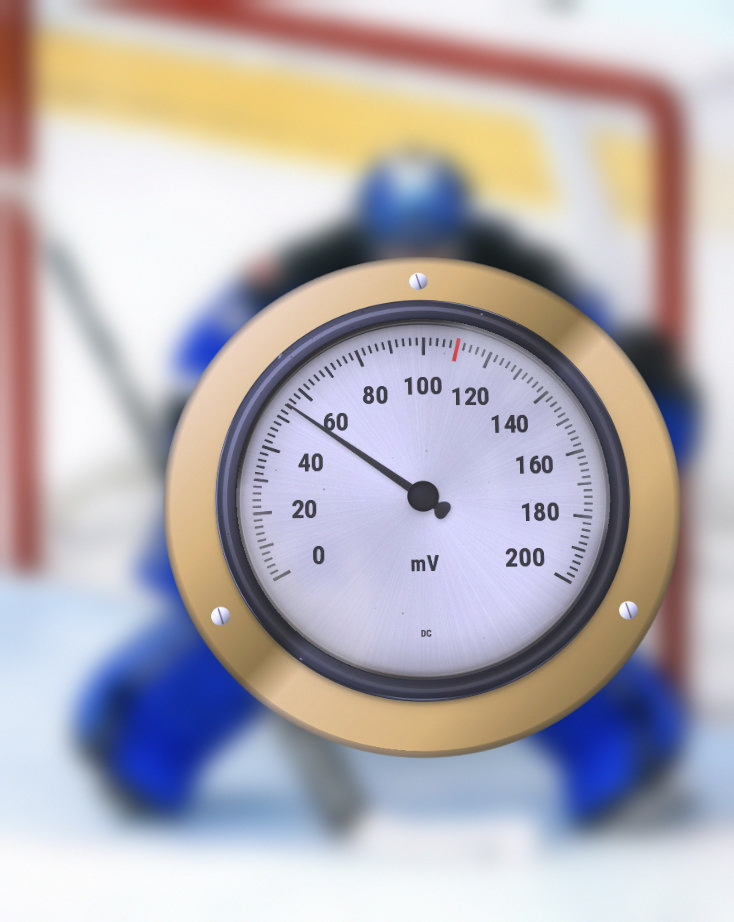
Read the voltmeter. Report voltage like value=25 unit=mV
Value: value=54 unit=mV
